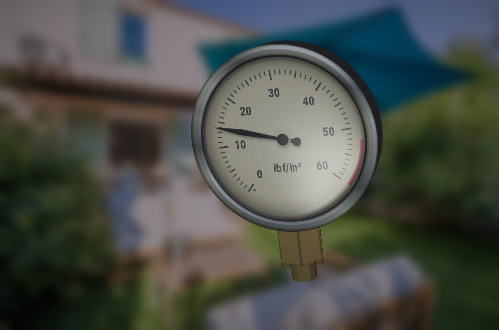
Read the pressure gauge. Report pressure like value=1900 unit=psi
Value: value=14 unit=psi
